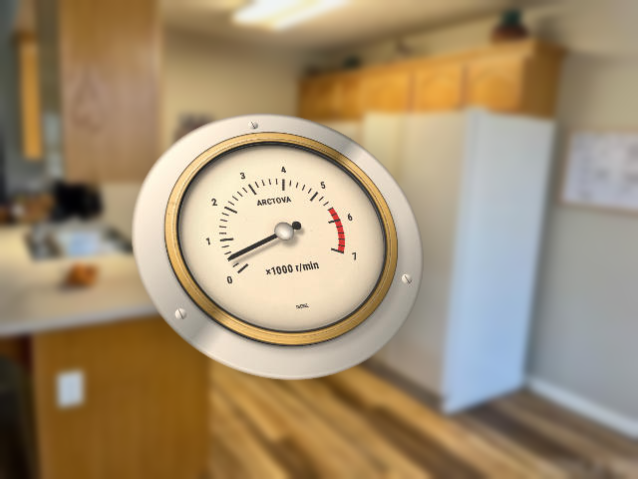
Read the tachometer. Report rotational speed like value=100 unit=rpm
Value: value=400 unit=rpm
